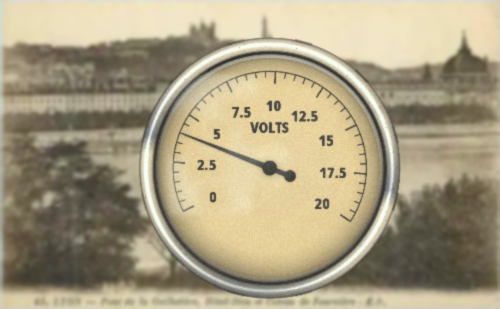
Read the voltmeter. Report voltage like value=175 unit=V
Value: value=4 unit=V
